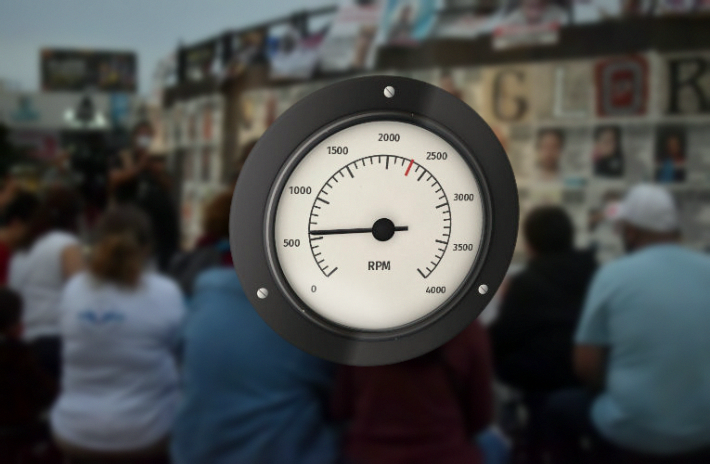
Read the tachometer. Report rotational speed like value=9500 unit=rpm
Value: value=600 unit=rpm
